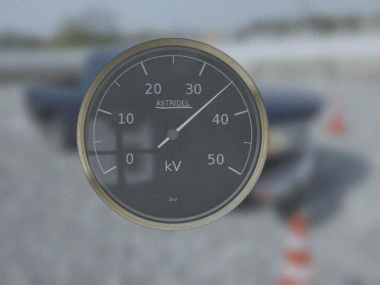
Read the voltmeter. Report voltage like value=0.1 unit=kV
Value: value=35 unit=kV
